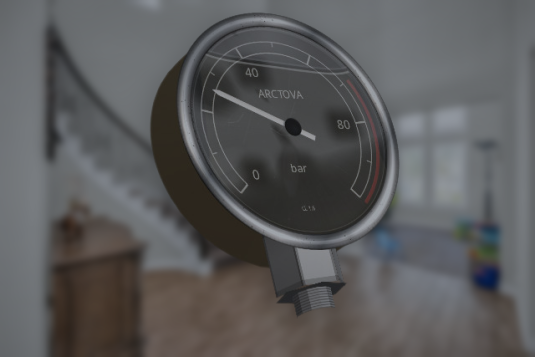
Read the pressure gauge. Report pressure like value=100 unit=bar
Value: value=25 unit=bar
